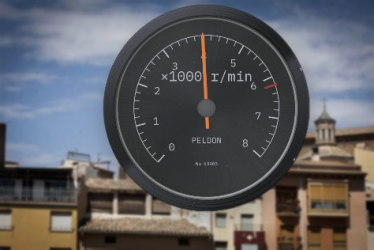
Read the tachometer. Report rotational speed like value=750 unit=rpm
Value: value=4000 unit=rpm
